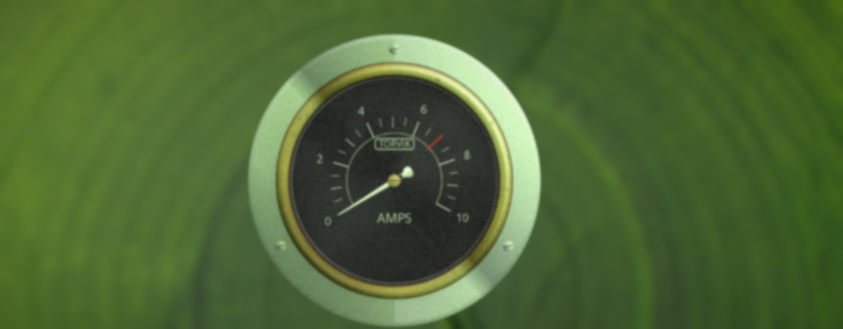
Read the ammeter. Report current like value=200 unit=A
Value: value=0 unit=A
